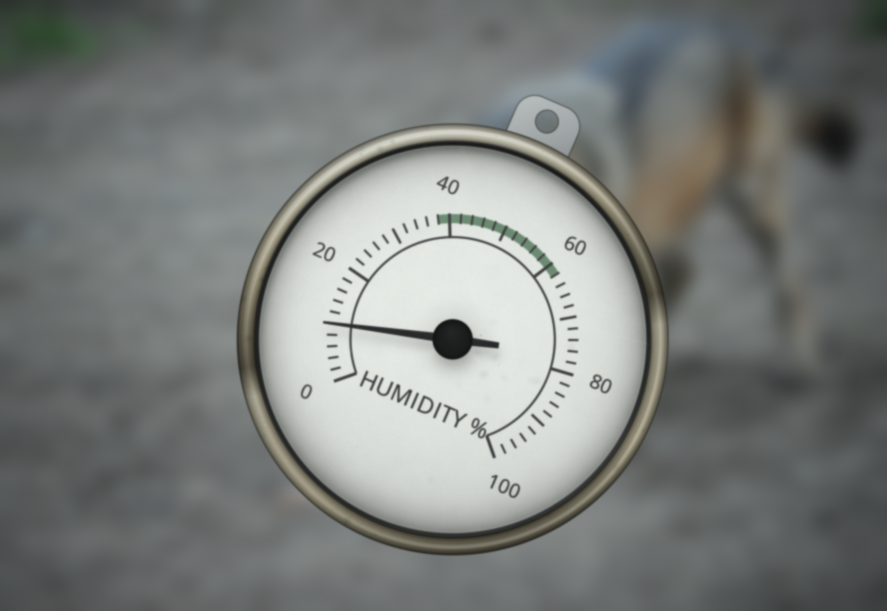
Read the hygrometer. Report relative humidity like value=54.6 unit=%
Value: value=10 unit=%
